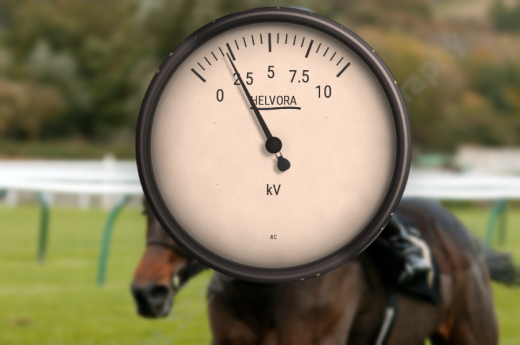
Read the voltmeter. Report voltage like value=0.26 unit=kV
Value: value=2.25 unit=kV
